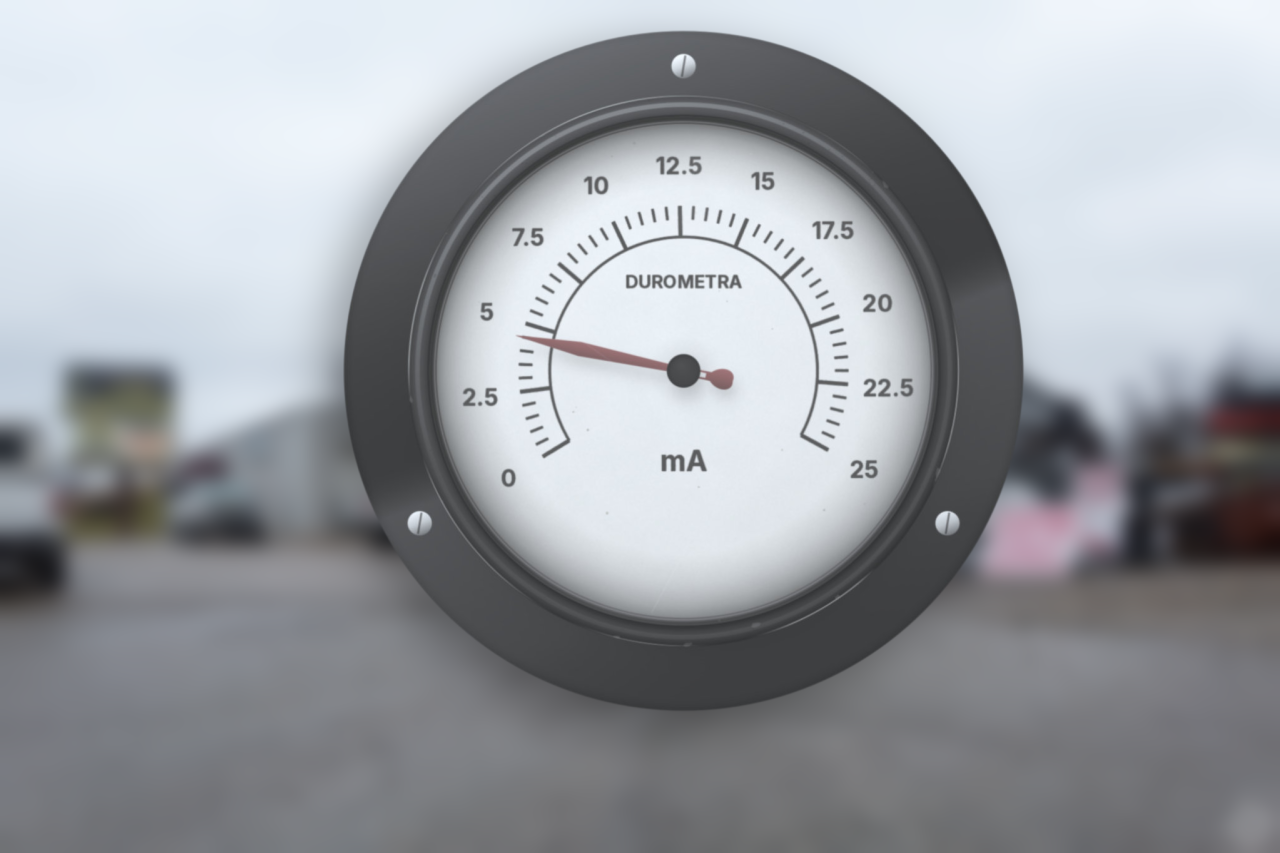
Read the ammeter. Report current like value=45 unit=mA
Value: value=4.5 unit=mA
